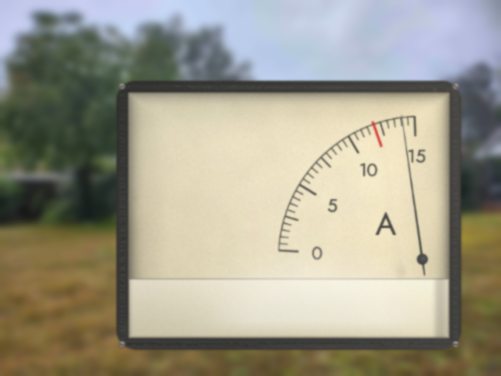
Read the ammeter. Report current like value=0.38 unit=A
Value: value=14 unit=A
